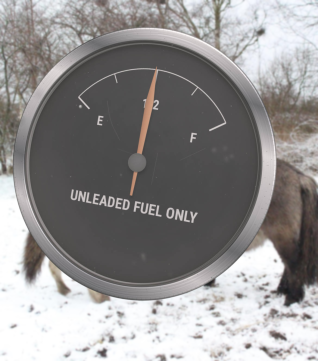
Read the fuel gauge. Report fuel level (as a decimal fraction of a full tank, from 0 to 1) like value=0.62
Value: value=0.5
